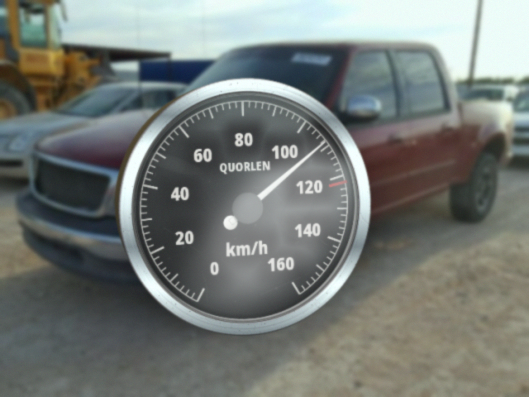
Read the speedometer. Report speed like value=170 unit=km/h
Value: value=108 unit=km/h
